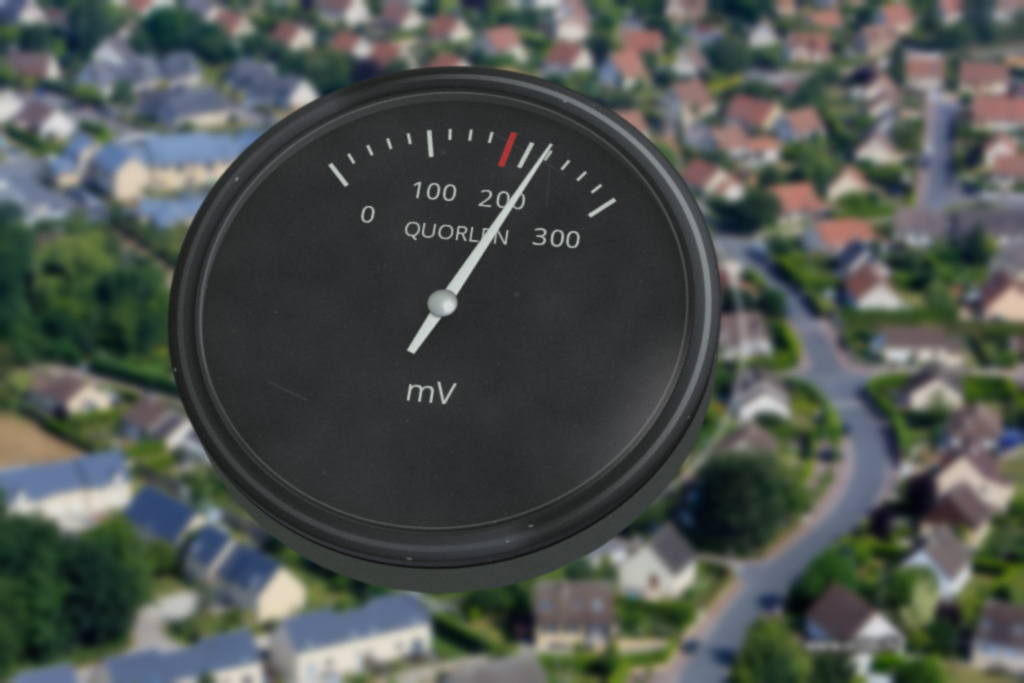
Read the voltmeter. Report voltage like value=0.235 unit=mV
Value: value=220 unit=mV
